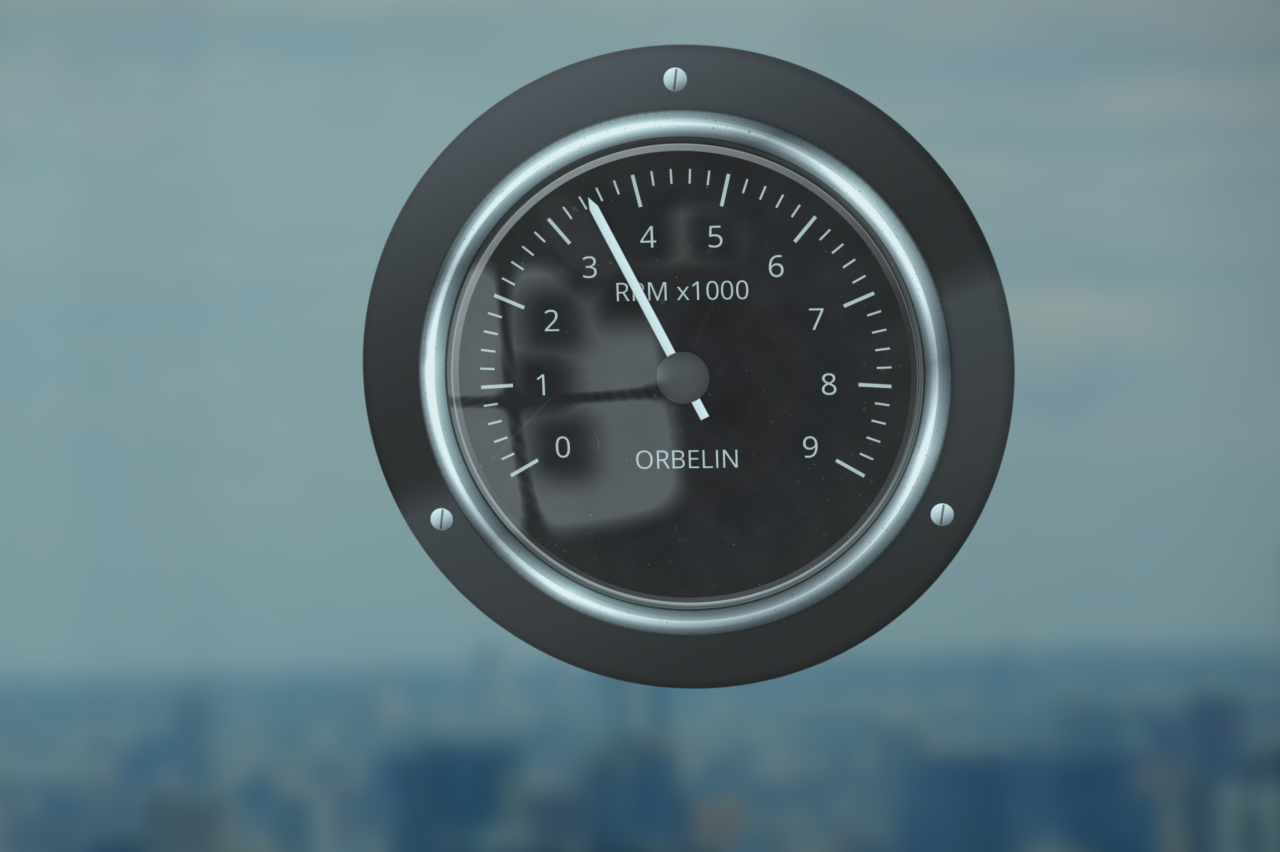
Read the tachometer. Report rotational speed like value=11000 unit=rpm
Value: value=3500 unit=rpm
